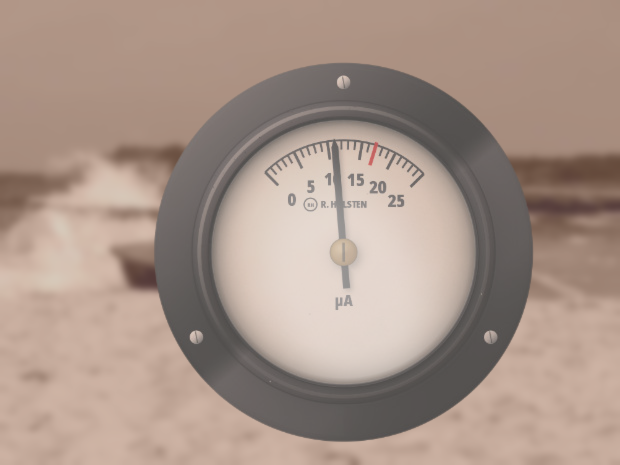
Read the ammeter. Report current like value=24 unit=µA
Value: value=11 unit=µA
